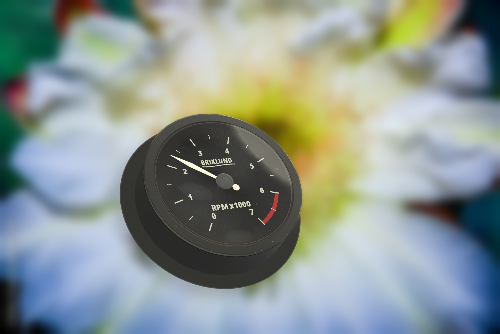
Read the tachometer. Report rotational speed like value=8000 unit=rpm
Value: value=2250 unit=rpm
